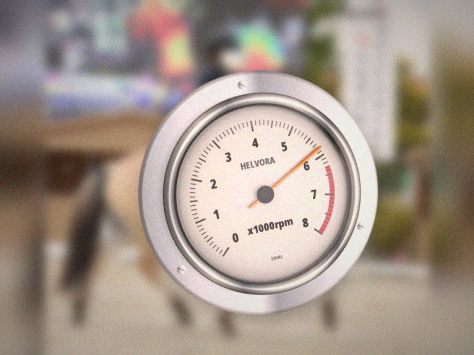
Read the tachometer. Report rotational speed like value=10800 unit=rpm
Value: value=5800 unit=rpm
